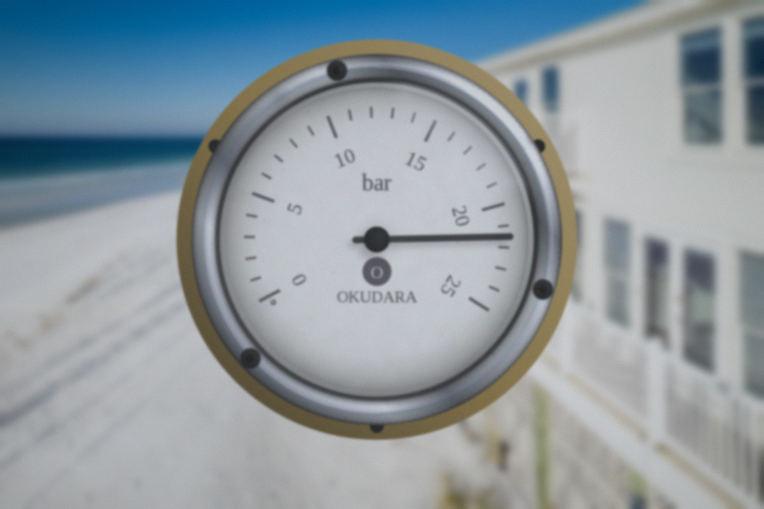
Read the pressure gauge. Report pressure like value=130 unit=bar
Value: value=21.5 unit=bar
